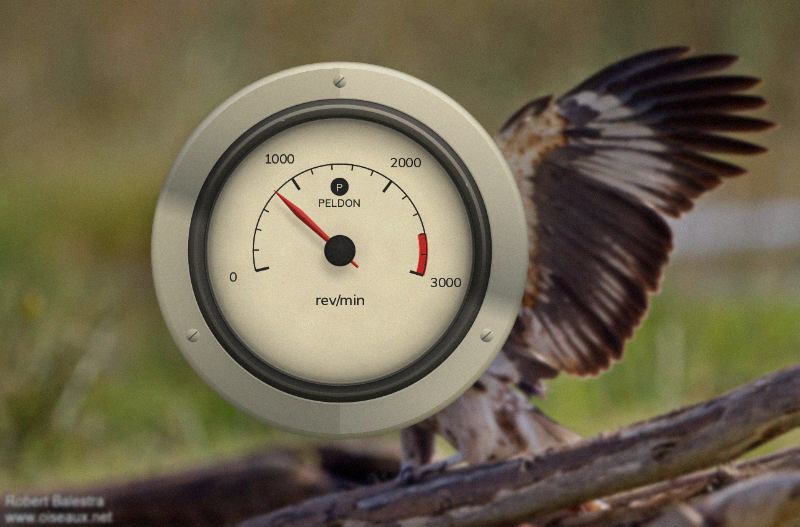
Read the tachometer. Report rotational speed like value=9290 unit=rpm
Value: value=800 unit=rpm
